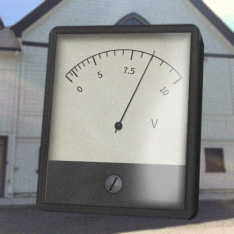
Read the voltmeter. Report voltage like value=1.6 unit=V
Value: value=8.5 unit=V
